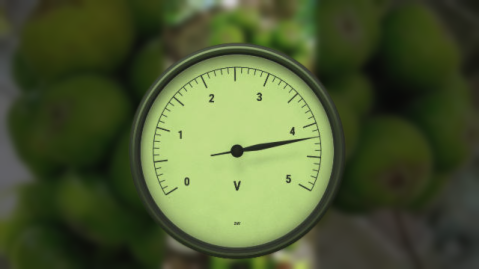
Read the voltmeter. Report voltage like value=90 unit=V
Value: value=4.2 unit=V
